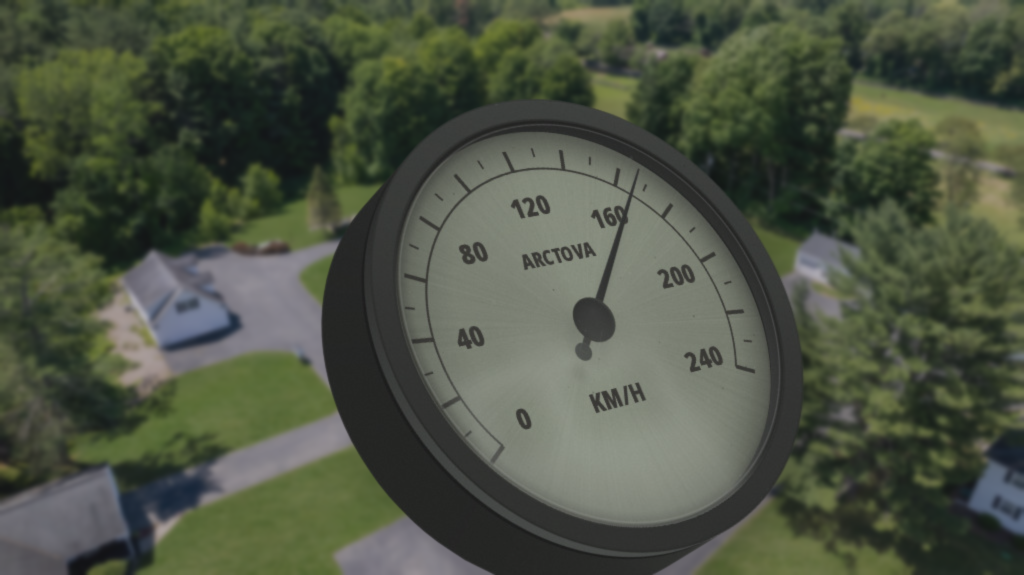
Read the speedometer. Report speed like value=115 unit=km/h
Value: value=165 unit=km/h
